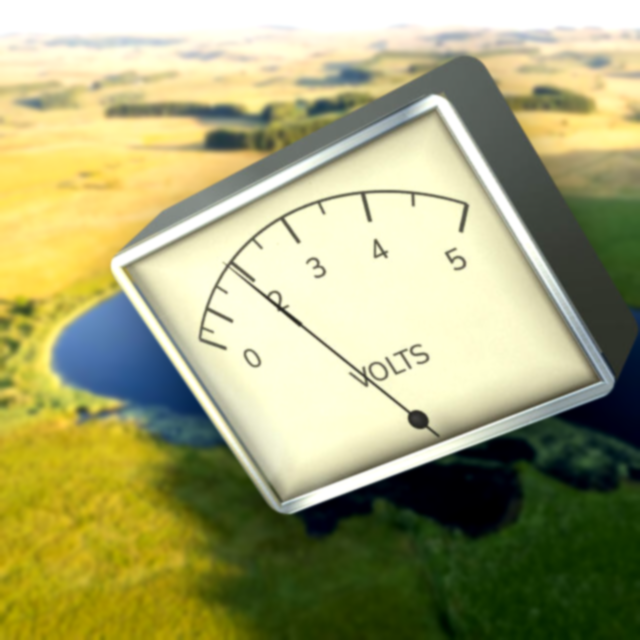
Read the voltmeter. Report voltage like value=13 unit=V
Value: value=2 unit=V
